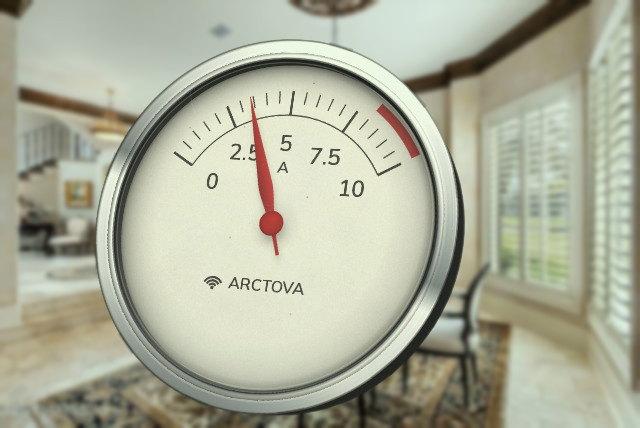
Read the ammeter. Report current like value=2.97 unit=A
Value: value=3.5 unit=A
